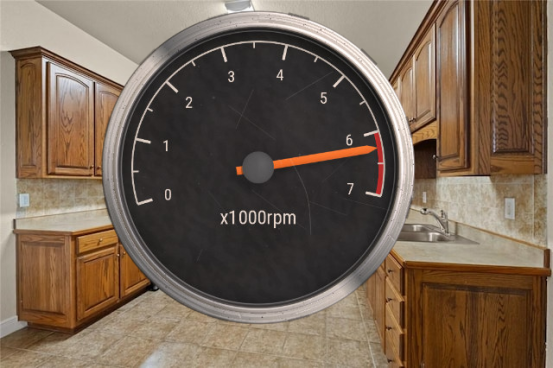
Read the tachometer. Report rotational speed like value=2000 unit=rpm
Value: value=6250 unit=rpm
